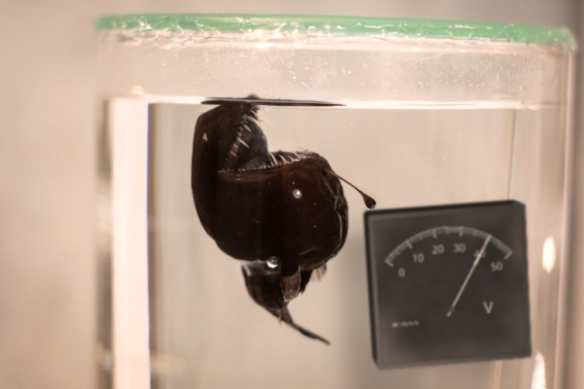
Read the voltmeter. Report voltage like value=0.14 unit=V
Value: value=40 unit=V
